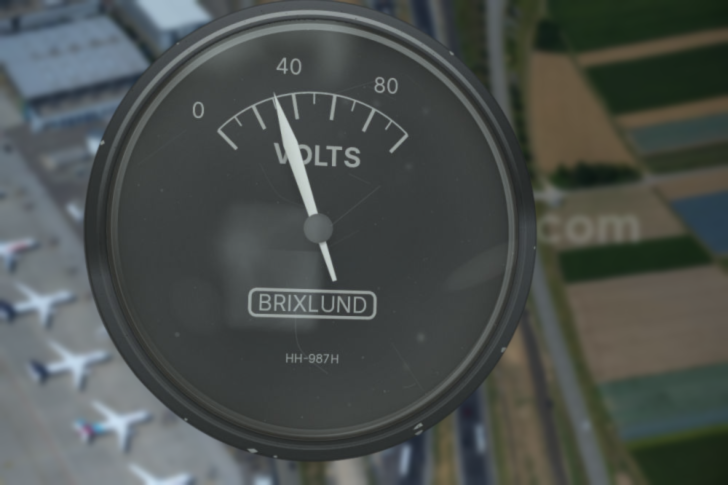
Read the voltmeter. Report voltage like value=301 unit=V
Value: value=30 unit=V
